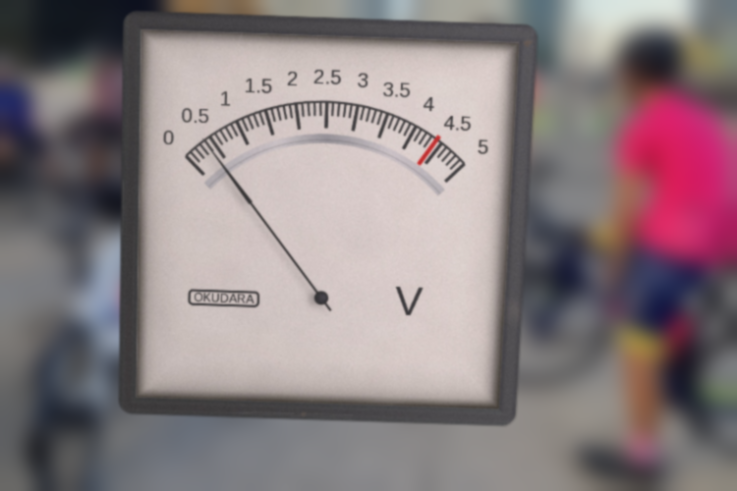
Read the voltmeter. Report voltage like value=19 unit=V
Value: value=0.4 unit=V
